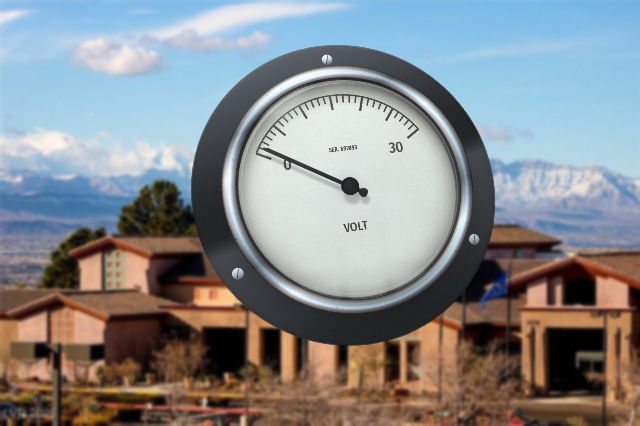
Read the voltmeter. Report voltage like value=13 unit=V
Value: value=1 unit=V
